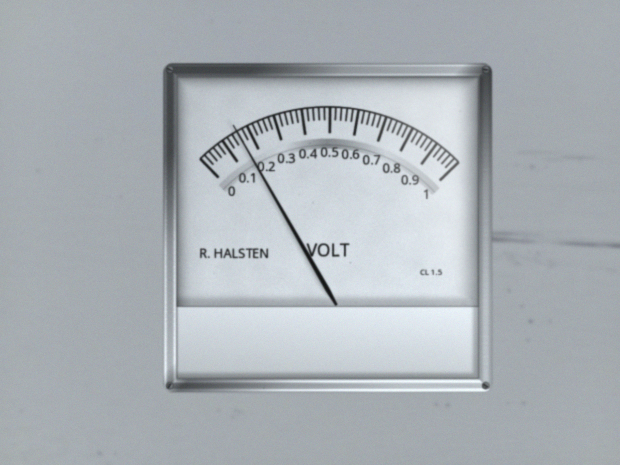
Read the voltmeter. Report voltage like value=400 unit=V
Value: value=0.16 unit=V
